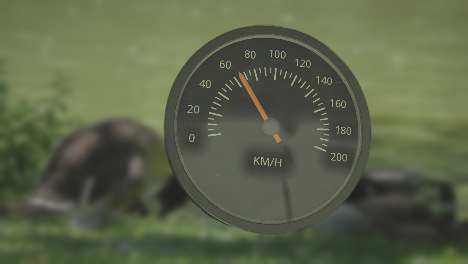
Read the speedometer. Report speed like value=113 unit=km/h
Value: value=65 unit=km/h
